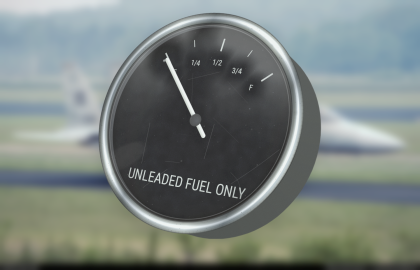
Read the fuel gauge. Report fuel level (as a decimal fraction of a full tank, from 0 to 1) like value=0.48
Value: value=0
